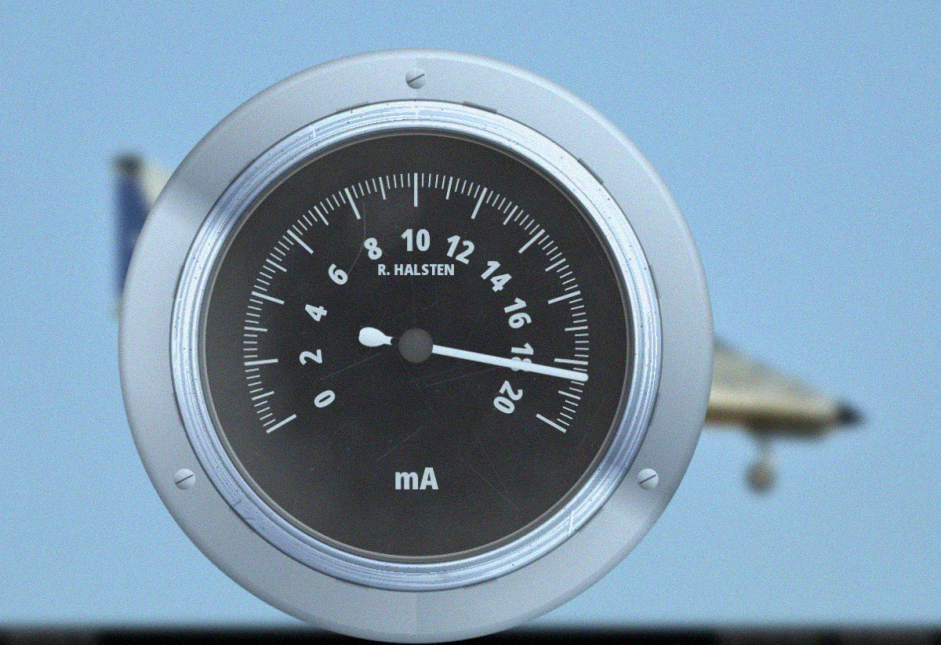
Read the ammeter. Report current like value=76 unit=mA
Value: value=18.4 unit=mA
